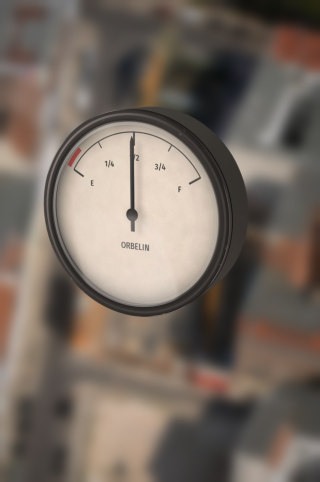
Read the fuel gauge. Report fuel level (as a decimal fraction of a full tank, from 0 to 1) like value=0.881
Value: value=0.5
